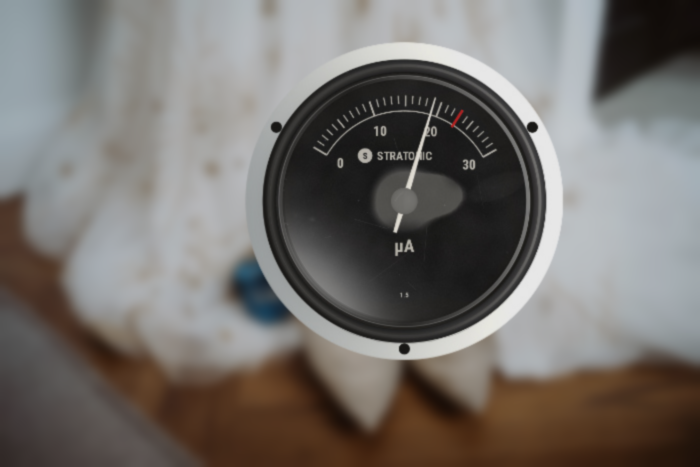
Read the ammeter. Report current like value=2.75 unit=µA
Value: value=19 unit=µA
